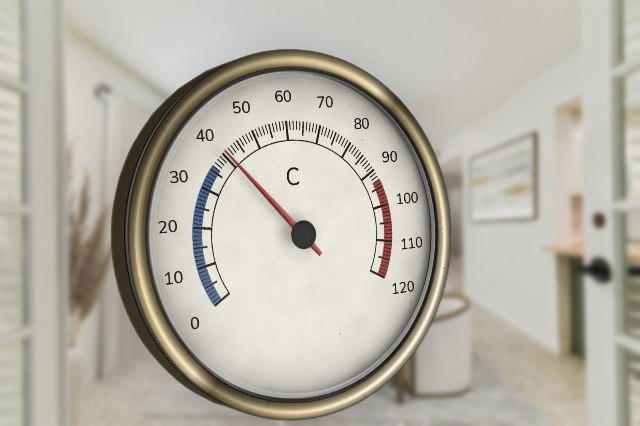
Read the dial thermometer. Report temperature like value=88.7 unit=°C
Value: value=40 unit=°C
